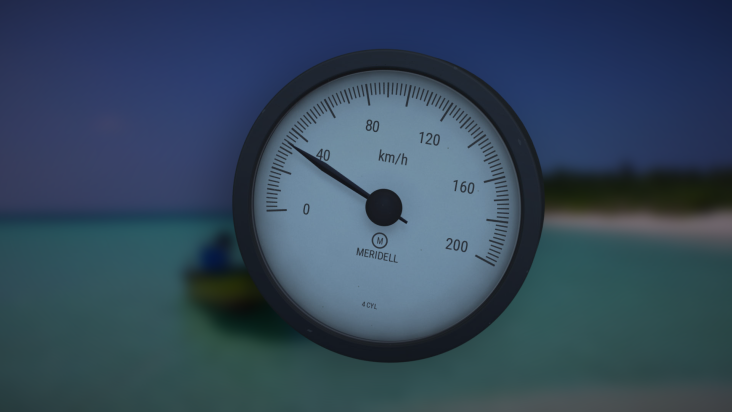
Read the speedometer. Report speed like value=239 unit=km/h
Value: value=34 unit=km/h
